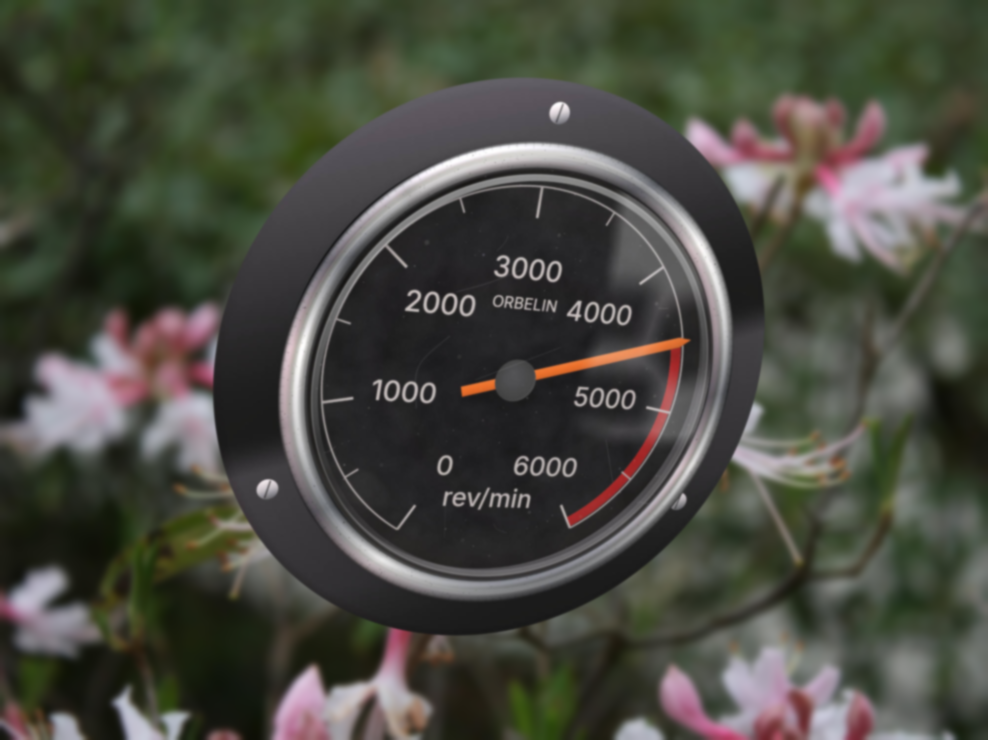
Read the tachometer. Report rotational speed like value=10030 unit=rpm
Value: value=4500 unit=rpm
